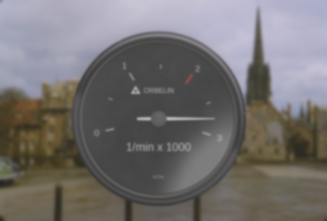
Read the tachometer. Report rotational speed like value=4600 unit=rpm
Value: value=2750 unit=rpm
